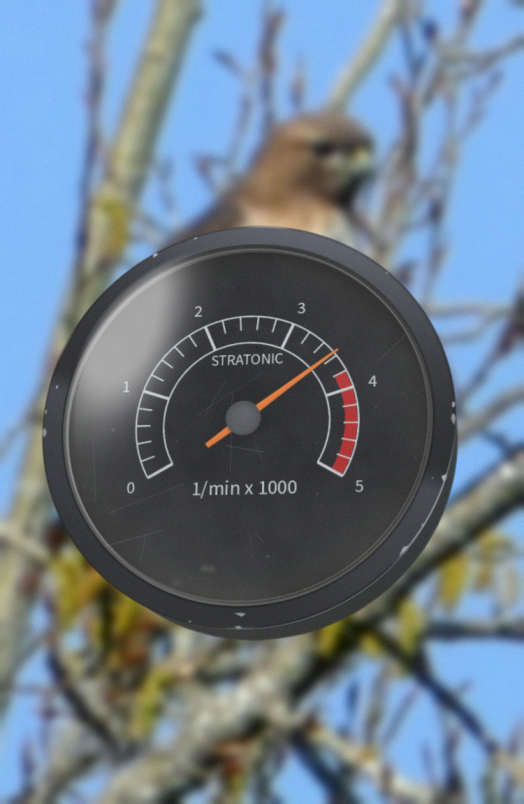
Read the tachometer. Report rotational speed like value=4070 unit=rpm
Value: value=3600 unit=rpm
